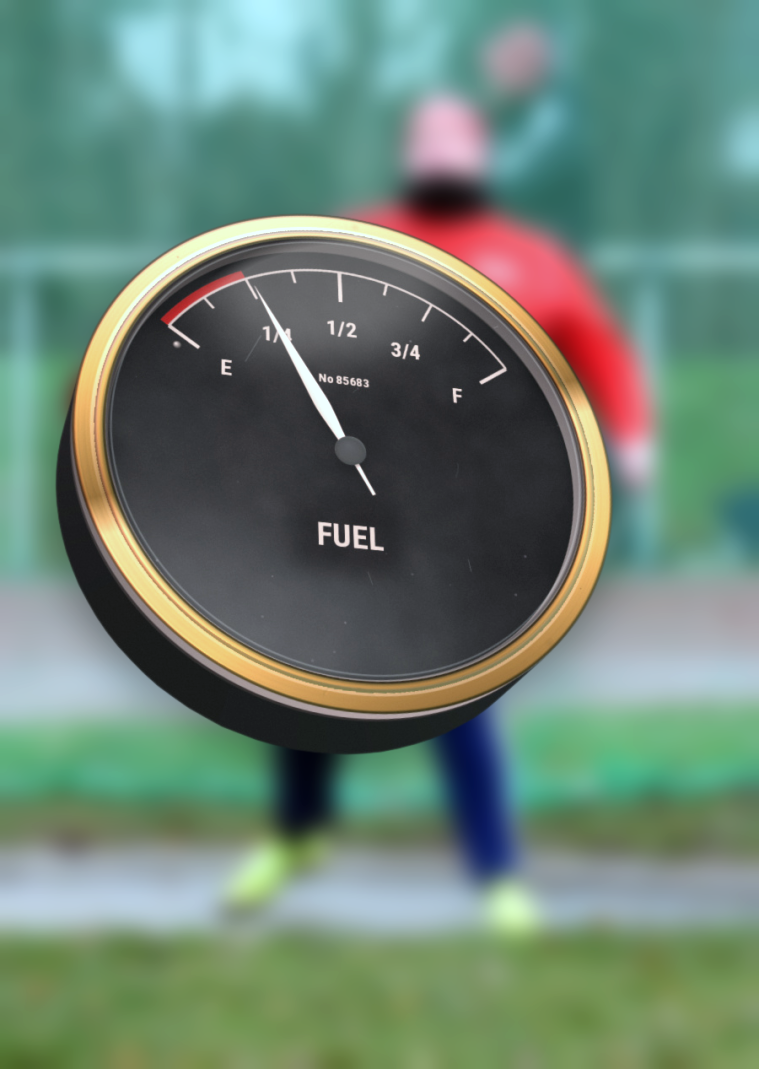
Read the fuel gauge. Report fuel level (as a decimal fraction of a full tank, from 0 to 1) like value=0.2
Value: value=0.25
